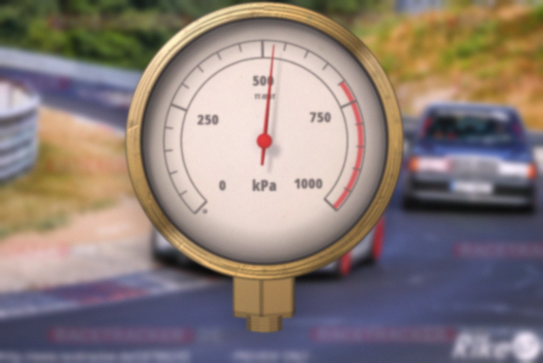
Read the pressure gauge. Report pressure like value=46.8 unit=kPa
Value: value=525 unit=kPa
